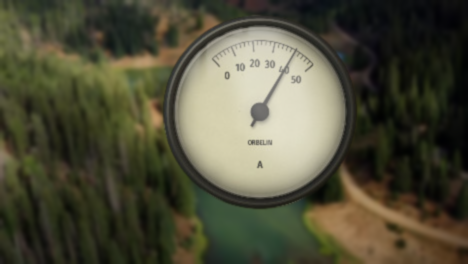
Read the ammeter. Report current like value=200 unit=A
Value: value=40 unit=A
